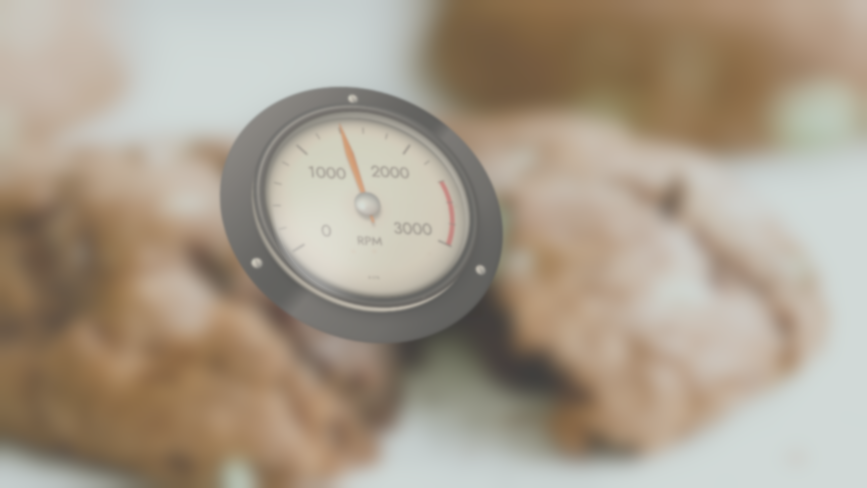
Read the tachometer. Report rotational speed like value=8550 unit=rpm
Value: value=1400 unit=rpm
